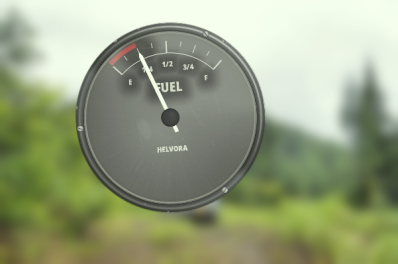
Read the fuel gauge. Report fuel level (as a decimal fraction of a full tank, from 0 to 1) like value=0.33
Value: value=0.25
